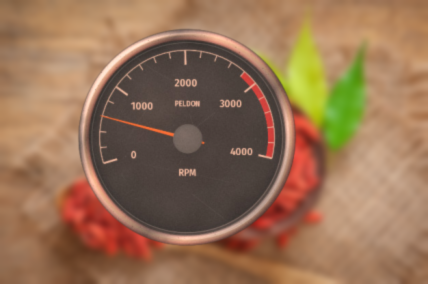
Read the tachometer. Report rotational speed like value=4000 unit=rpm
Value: value=600 unit=rpm
